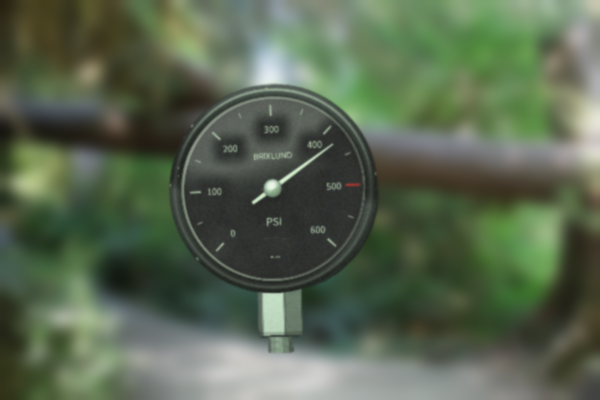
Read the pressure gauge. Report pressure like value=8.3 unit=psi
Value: value=425 unit=psi
